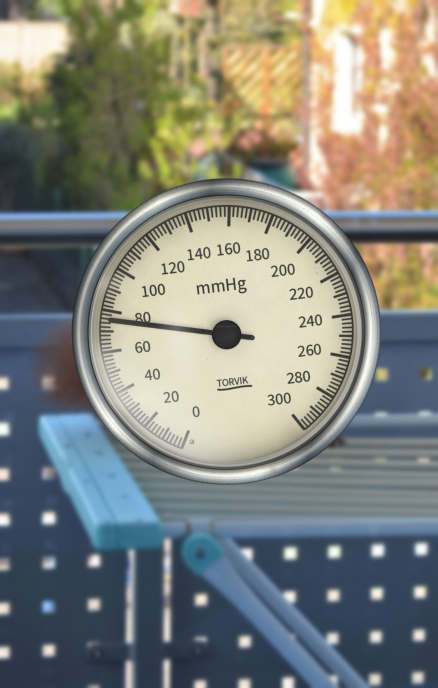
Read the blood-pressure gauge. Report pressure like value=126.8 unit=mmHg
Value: value=76 unit=mmHg
